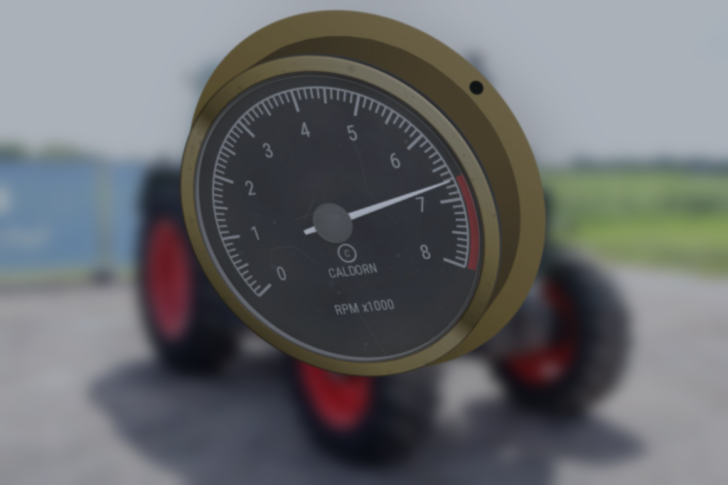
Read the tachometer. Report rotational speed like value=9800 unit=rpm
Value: value=6700 unit=rpm
